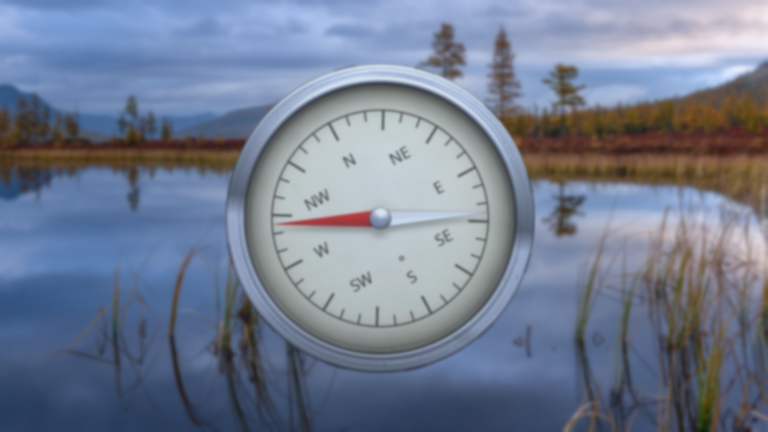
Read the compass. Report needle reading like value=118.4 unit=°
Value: value=295 unit=°
